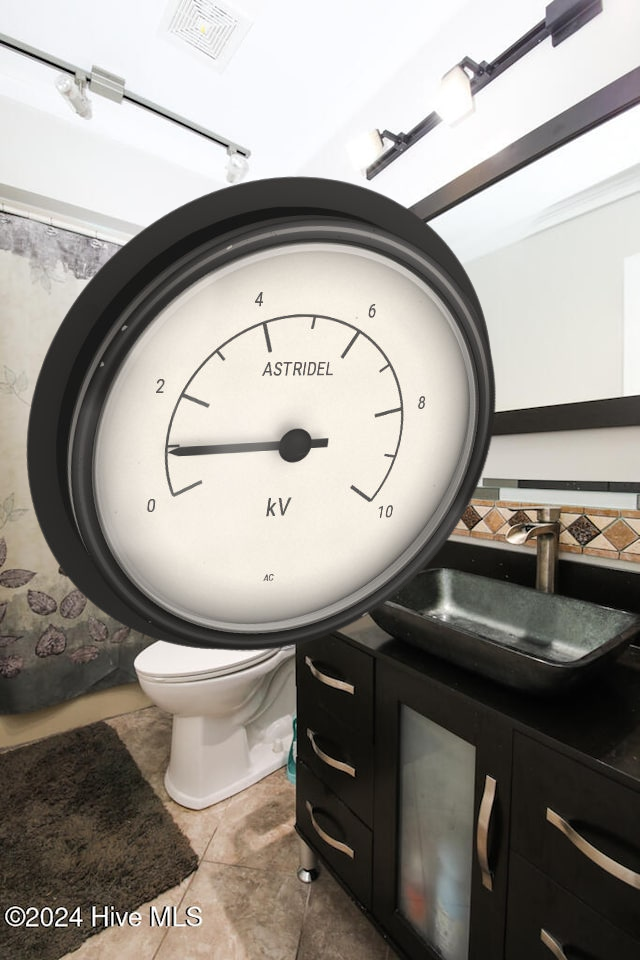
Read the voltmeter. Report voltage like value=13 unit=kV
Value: value=1 unit=kV
